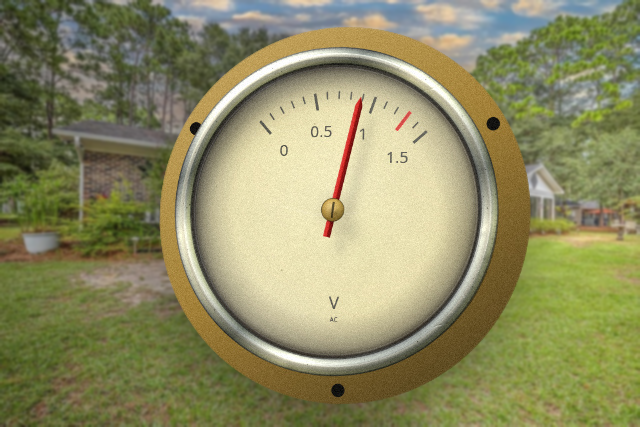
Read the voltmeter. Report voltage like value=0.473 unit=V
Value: value=0.9 unit=V
